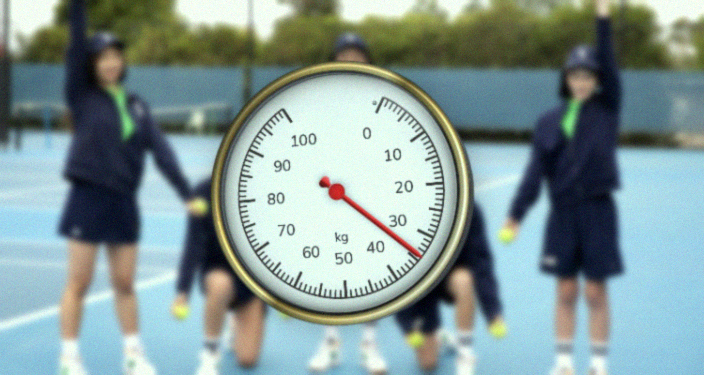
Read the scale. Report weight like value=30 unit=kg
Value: value=34 unit=kg
